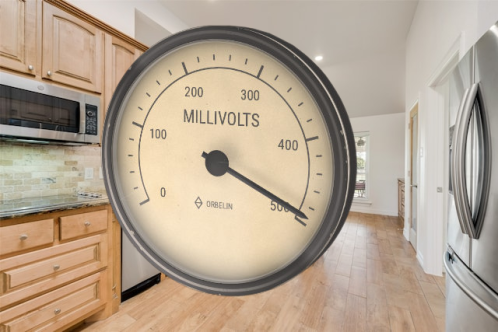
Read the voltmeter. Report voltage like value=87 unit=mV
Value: value=490 unit=mV
